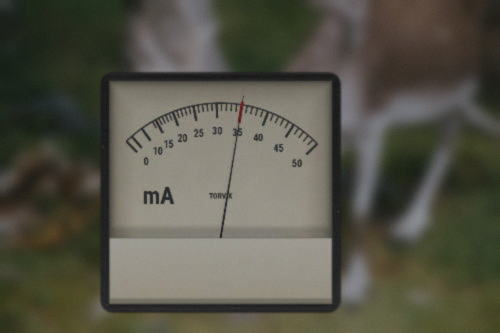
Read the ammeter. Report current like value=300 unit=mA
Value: value=35 unit=mA
